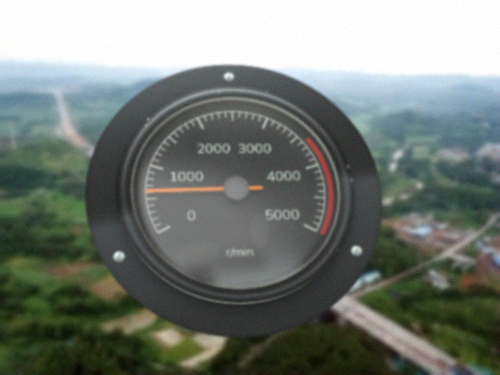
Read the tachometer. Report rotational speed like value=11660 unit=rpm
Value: value=600 unit=rpm
